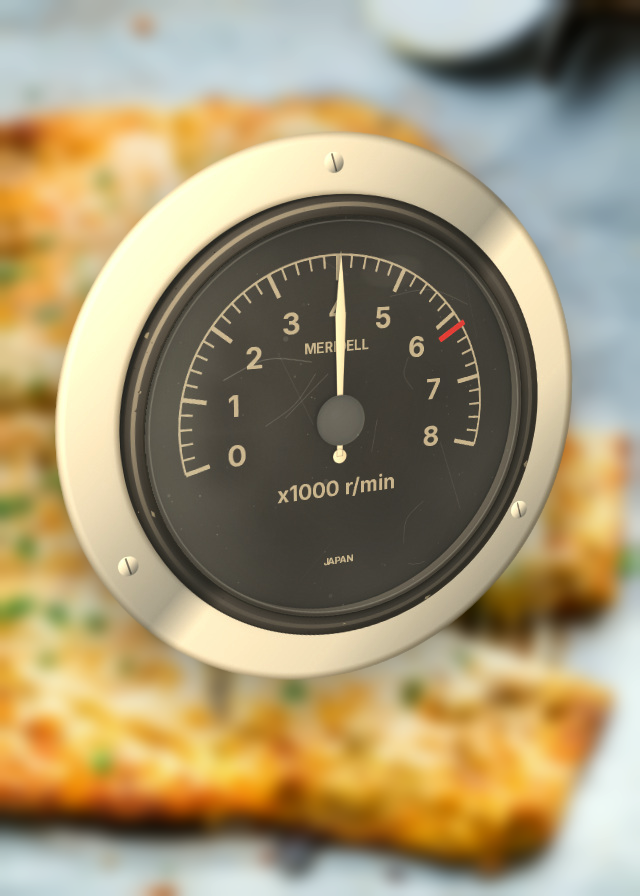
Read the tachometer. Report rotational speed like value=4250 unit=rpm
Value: value=4000 unit=rpm
